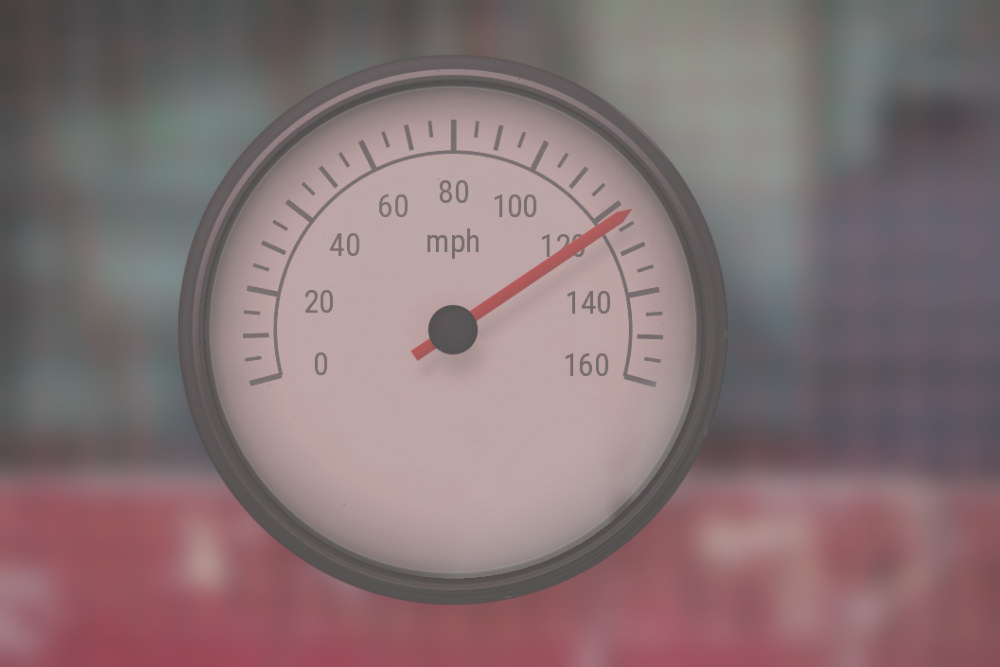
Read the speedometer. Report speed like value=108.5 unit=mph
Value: value=122.5 unit=mph
